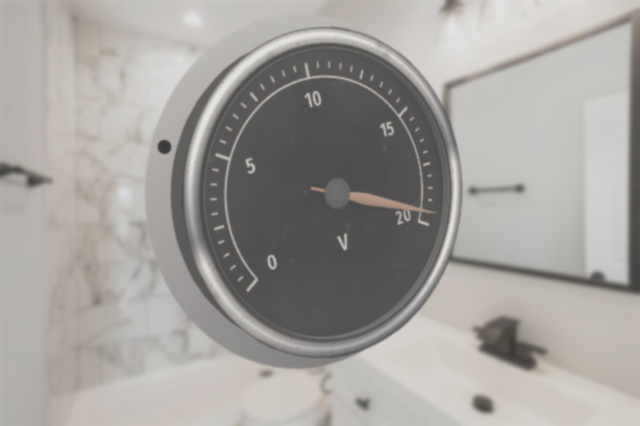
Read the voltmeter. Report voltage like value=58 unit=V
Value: value=19.5 unit=V
